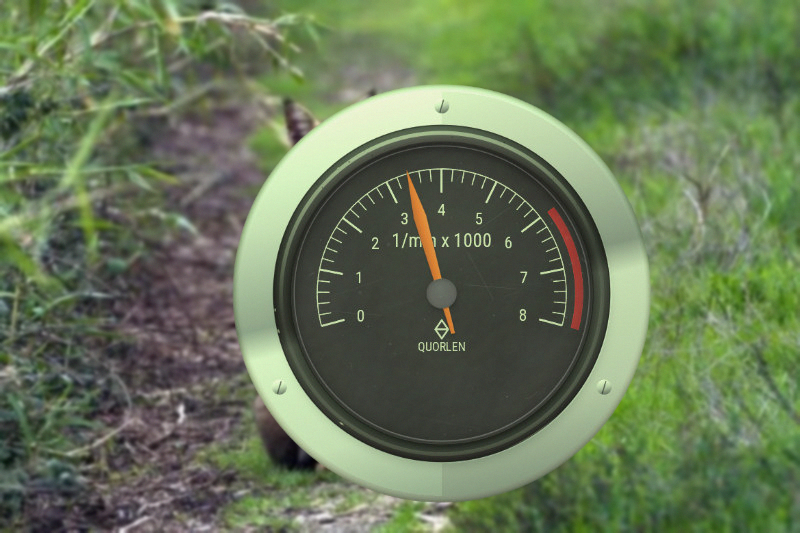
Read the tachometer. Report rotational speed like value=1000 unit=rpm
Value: value=3400 unit=rpm
